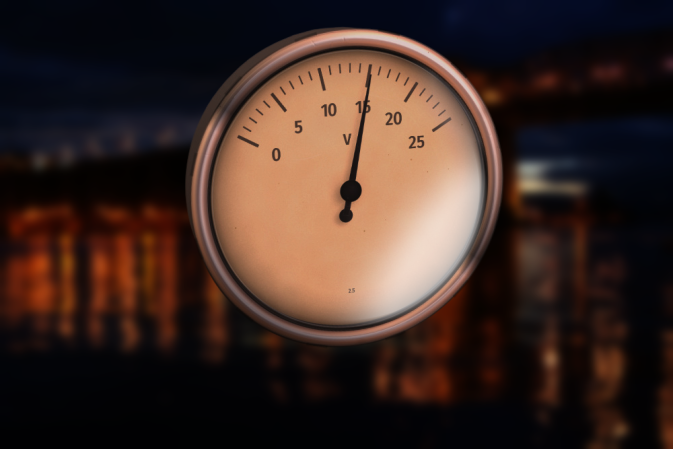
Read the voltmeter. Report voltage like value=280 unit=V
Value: value=15 unit=V
